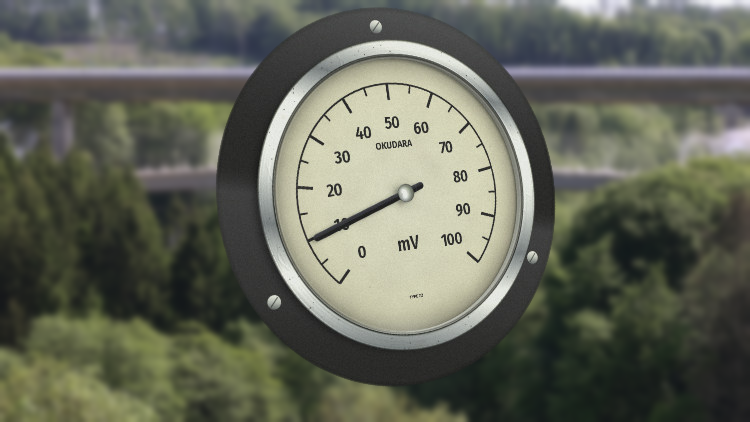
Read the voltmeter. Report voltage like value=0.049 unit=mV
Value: value=10 unit=mV
